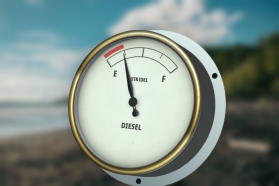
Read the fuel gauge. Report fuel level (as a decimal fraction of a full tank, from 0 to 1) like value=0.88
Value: value=0.25
